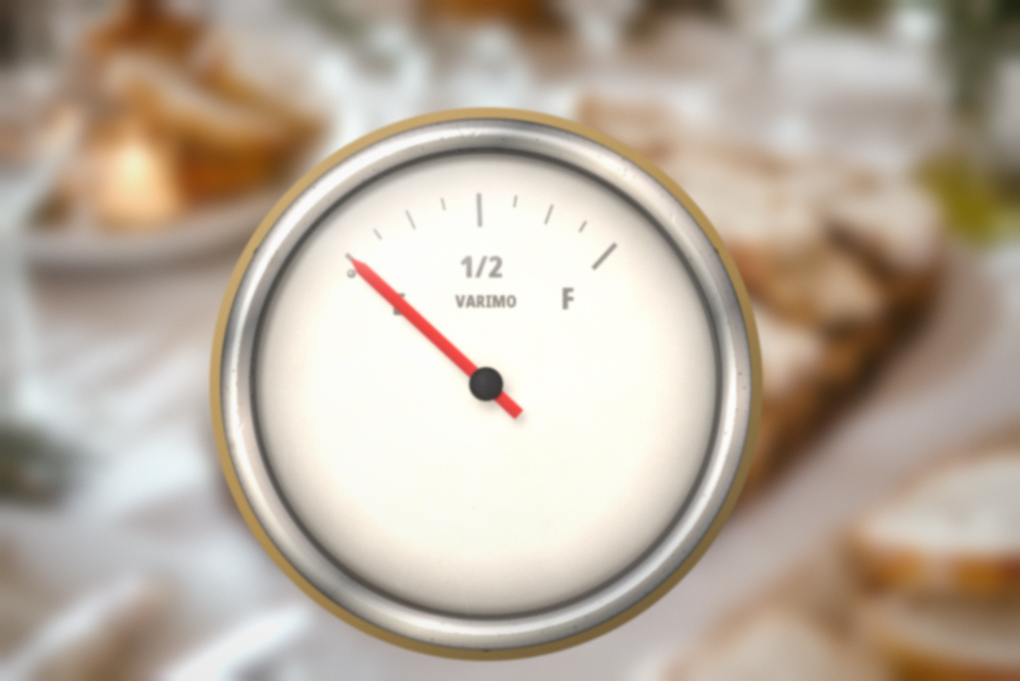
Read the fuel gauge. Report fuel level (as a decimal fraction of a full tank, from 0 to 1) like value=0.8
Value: value=0
